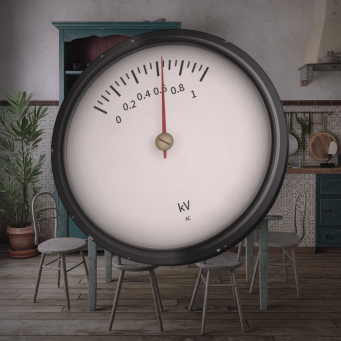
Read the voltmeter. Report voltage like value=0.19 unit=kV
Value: value=0.65 unit=kV
